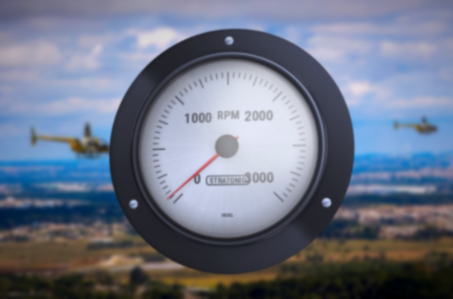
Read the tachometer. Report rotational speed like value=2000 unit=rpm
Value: value=50 unit=rpm
